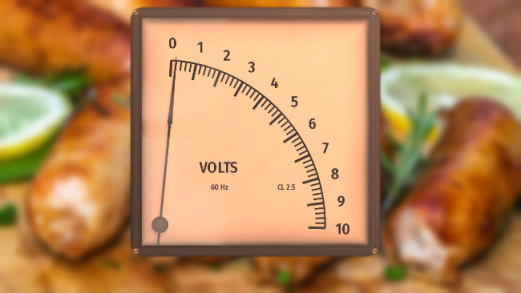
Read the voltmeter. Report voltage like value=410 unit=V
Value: value=0.2 unit=V
